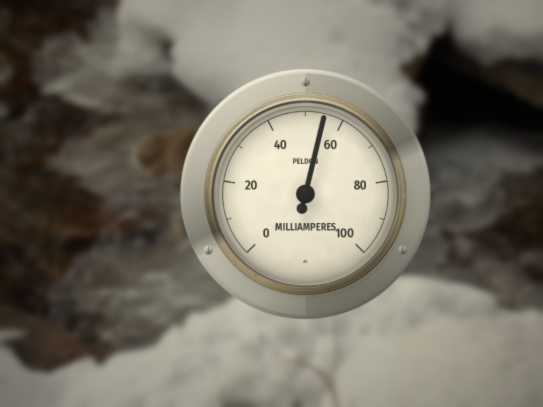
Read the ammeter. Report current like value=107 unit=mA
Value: value=55 unit=mA
